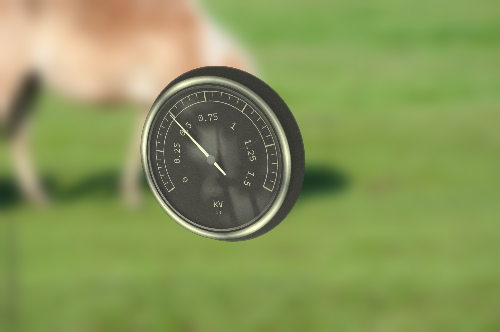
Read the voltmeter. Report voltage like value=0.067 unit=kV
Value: value=0.5 unit=kV
